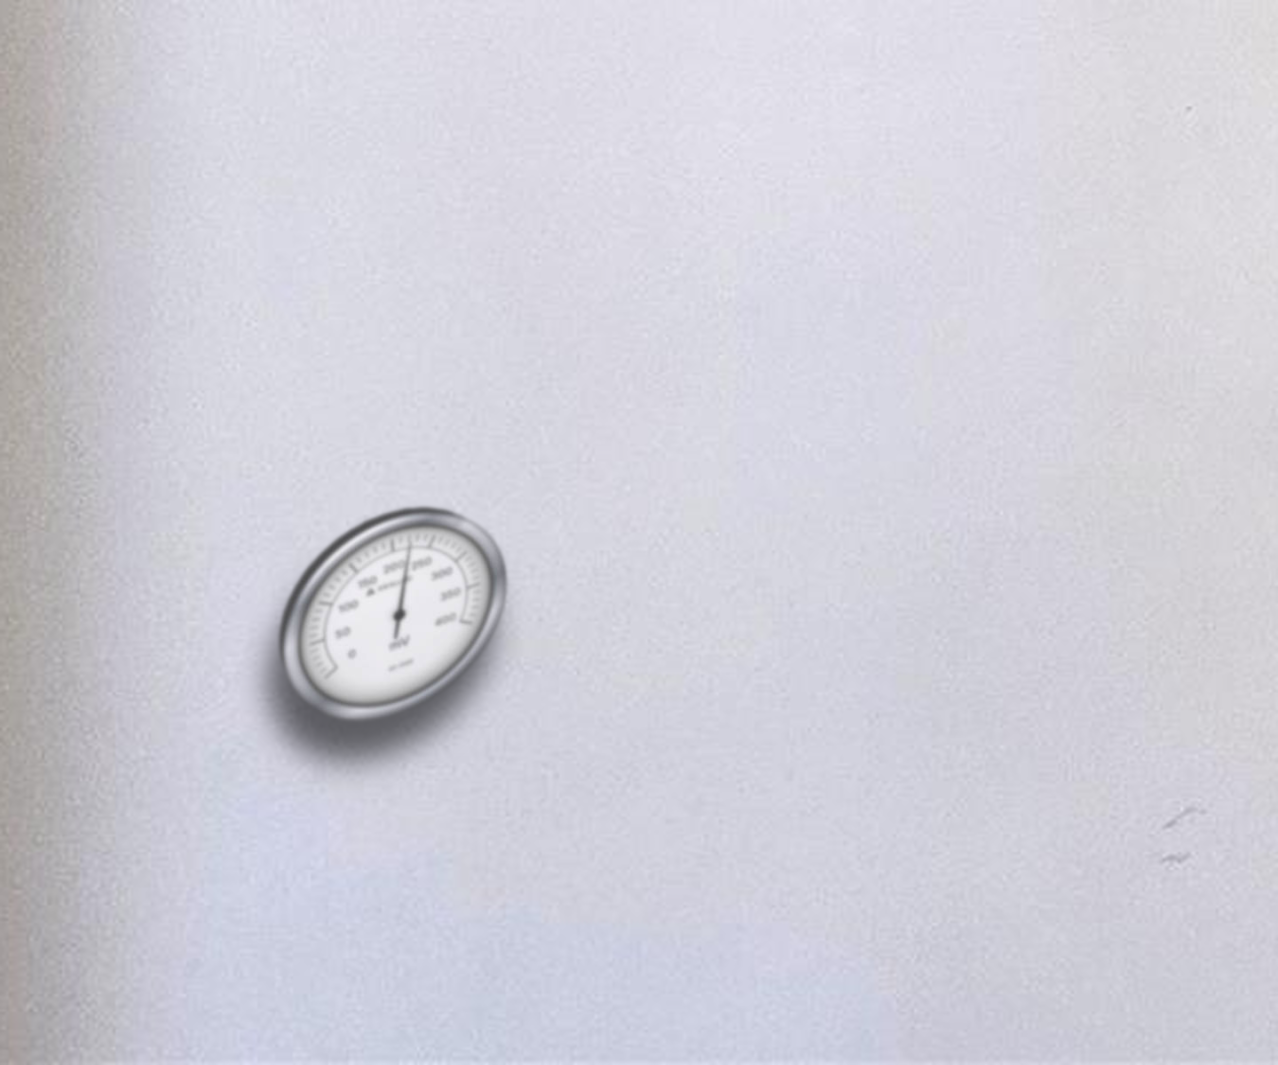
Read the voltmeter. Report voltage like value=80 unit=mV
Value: value=220 unit=mV
